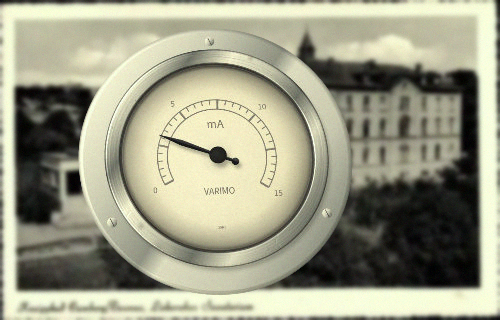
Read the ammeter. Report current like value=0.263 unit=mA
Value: value=3 unit=mA
